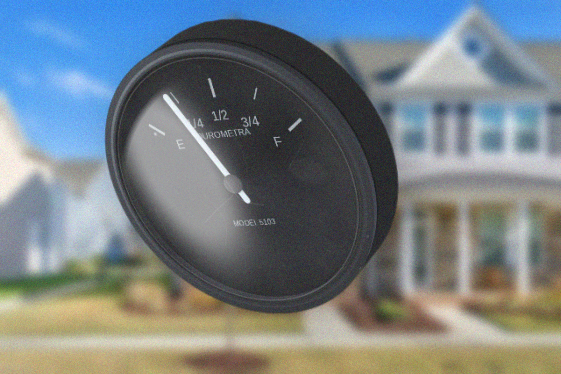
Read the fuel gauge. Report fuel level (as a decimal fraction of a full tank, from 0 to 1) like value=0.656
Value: value=0.25
